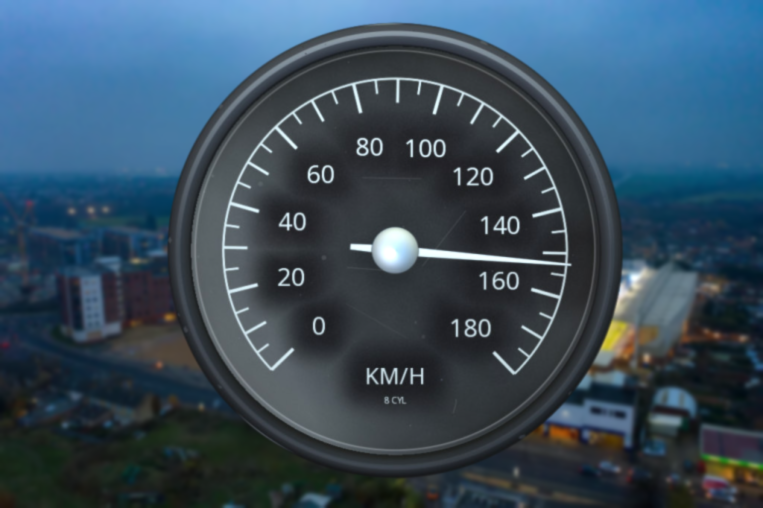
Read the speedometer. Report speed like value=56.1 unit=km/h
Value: value=152.5 unit=km/h
